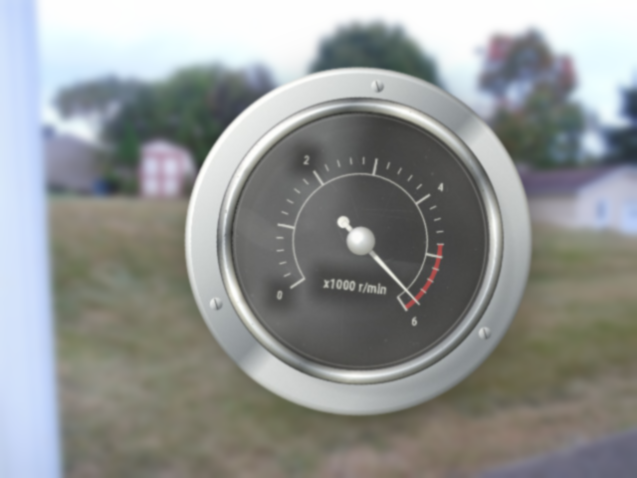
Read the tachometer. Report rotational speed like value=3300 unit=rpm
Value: value=5800 unit=rpm
